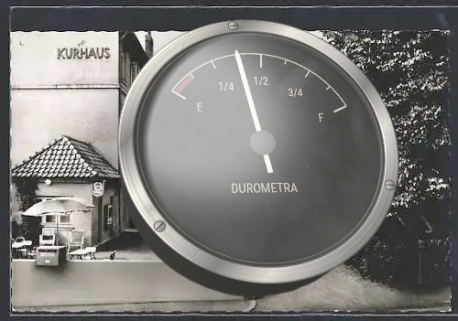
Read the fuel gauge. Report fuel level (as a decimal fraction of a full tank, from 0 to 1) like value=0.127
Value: value=0.375
